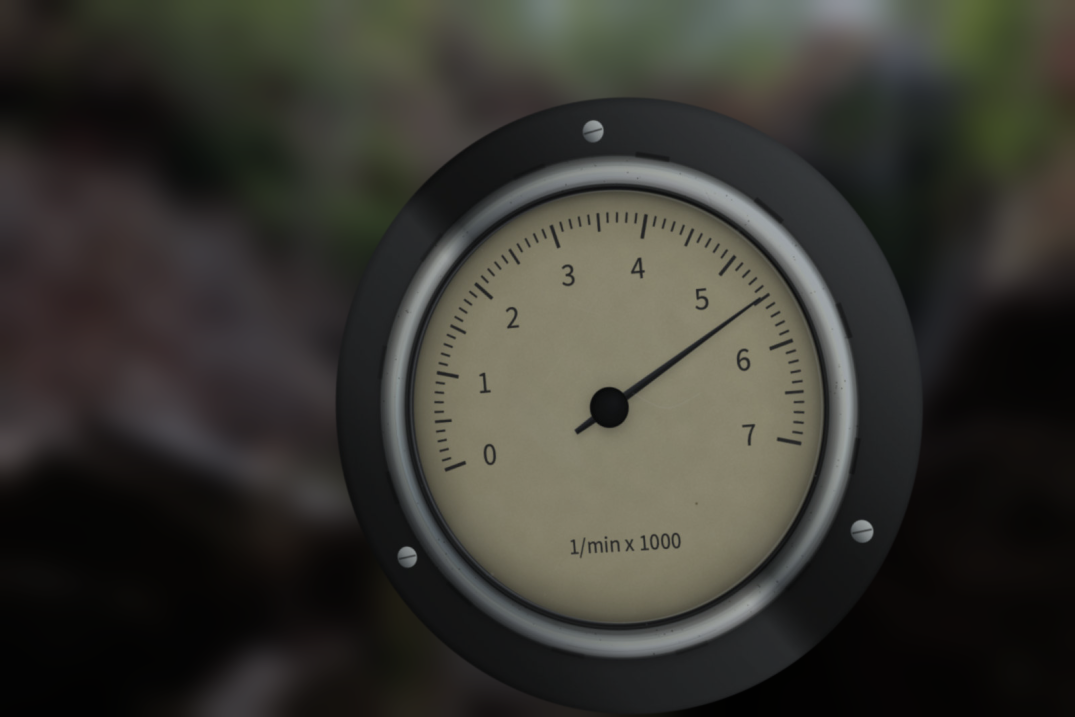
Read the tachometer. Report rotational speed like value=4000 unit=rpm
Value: value=5500 unit=rpm
